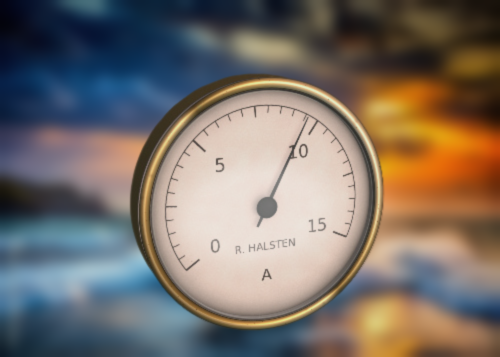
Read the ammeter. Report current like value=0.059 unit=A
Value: value=9.5 unit=A
